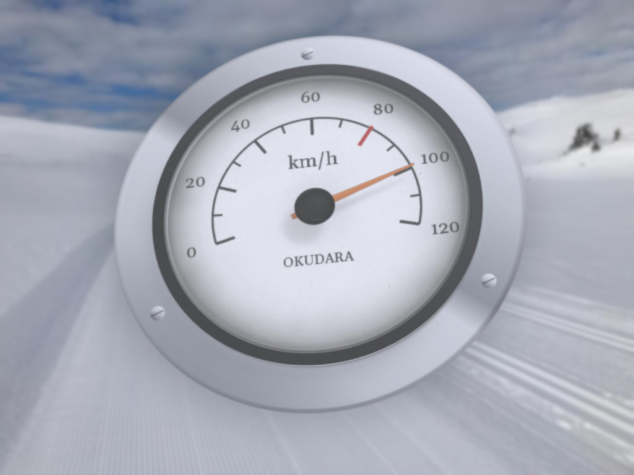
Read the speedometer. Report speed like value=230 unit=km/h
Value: value=100 unit=km/h
